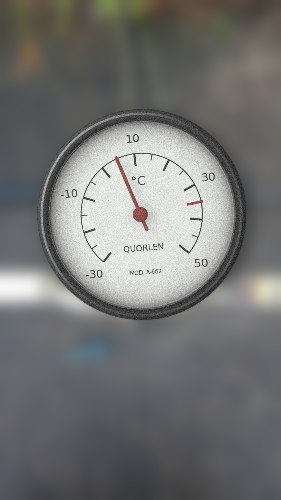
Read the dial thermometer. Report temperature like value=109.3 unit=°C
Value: value=5 unit=°C
